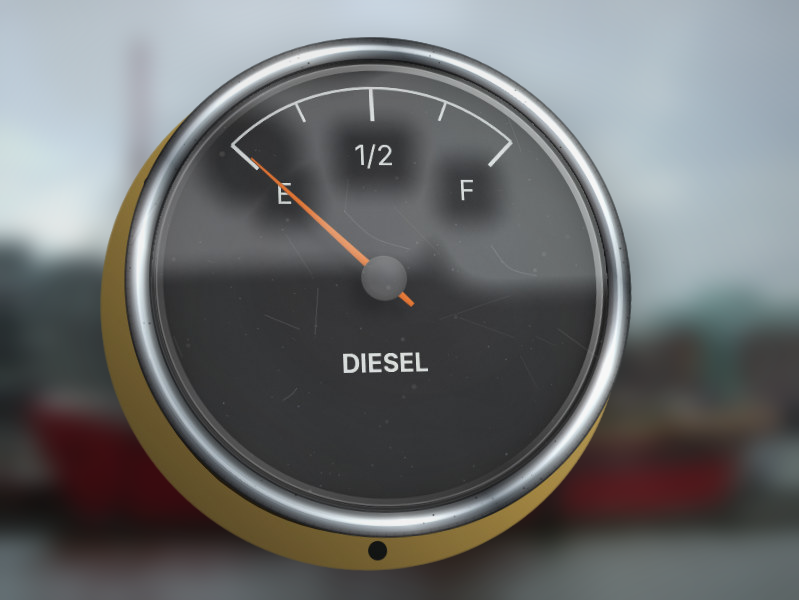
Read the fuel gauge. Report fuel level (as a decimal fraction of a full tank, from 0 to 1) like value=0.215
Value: value=0
